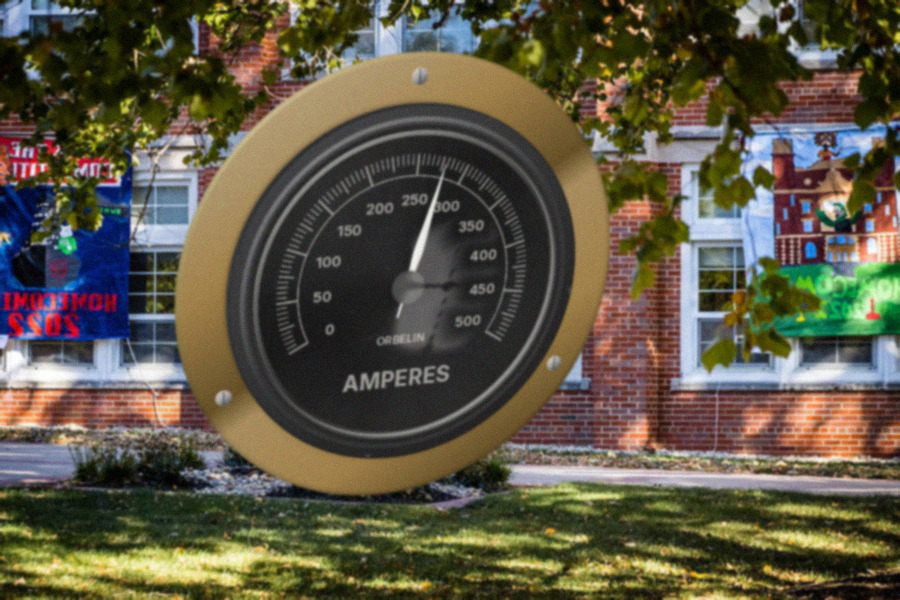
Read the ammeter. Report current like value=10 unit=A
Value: value=275 unit=A
